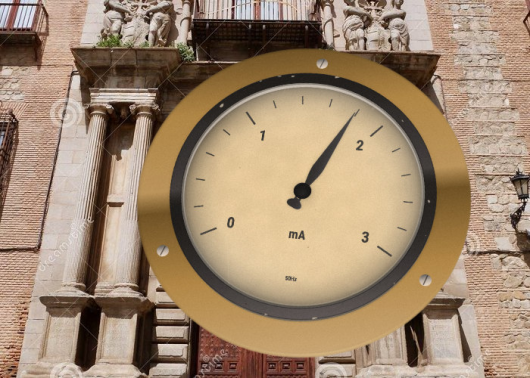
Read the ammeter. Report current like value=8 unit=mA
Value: value=1.8 unit=mA
